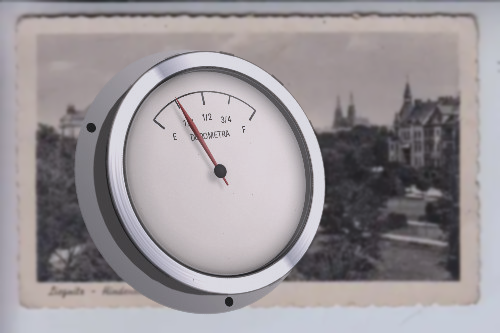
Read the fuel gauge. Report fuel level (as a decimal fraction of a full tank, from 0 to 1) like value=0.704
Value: value=0.25
